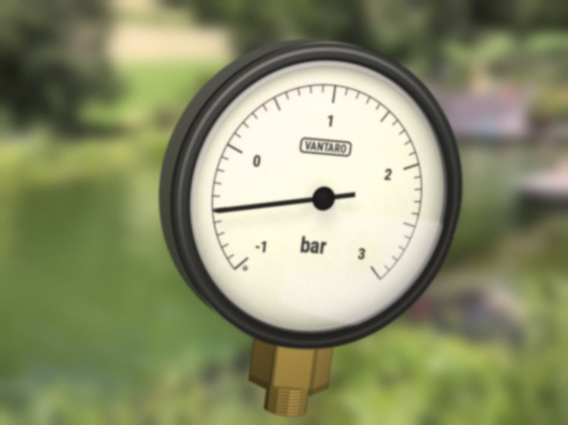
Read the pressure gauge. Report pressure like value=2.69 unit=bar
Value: value=-0.5 unit=bar
